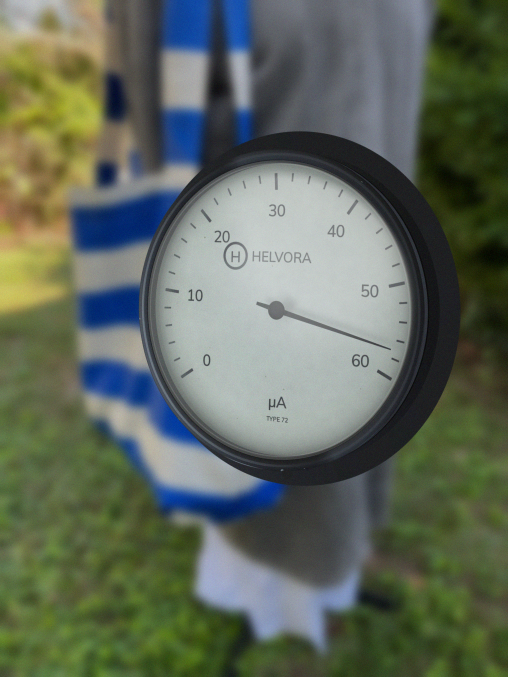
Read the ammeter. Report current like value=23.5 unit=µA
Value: value=57 unit=µA
